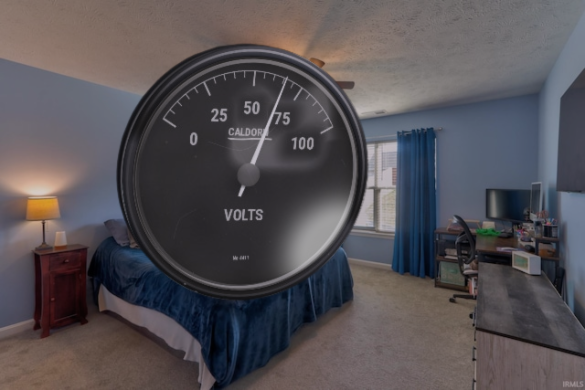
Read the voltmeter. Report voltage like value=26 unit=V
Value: value=65 unit=V
